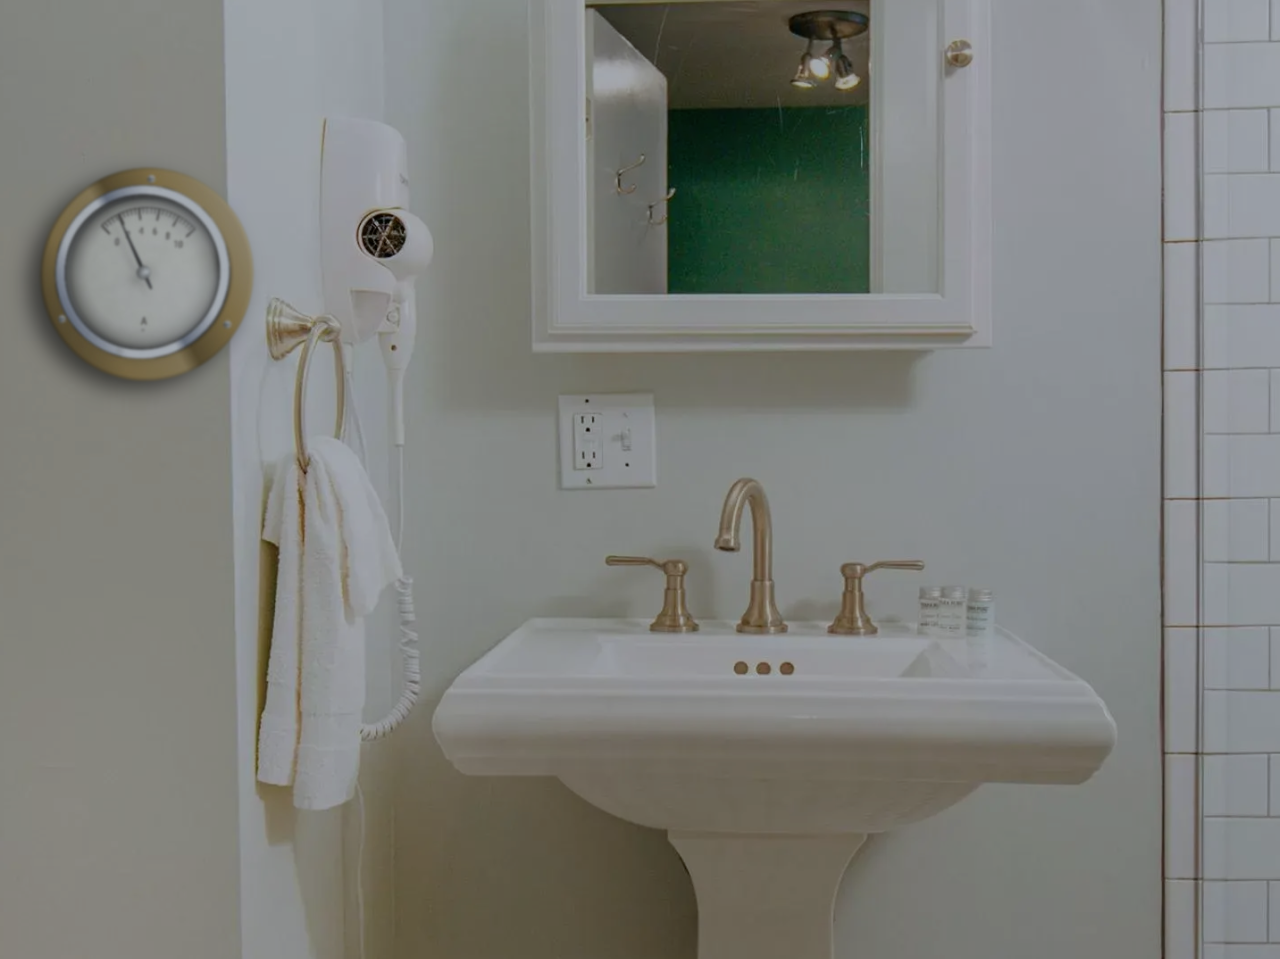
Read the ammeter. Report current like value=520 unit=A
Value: value=2 unit=A
